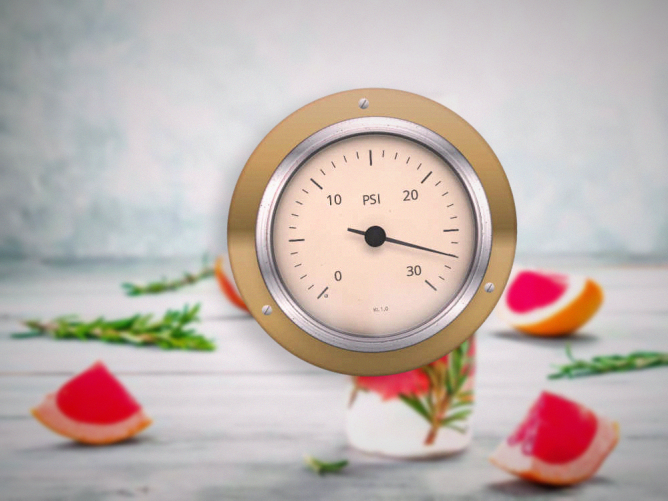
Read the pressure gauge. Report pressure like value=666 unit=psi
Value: value=27 unit=psi
